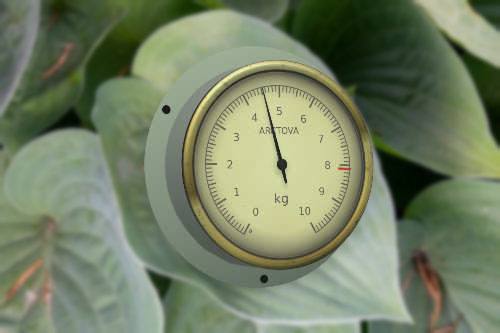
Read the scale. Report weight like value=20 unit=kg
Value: value=4.5 unit=kg
